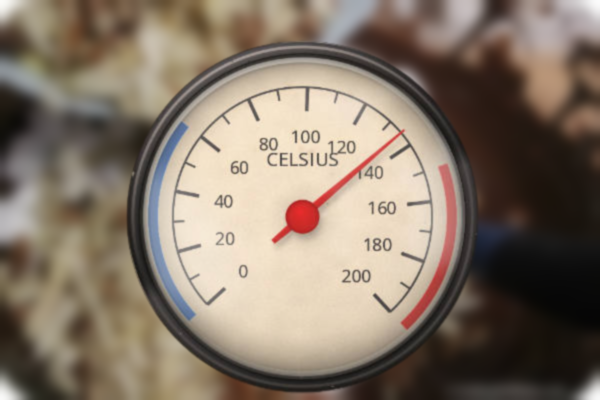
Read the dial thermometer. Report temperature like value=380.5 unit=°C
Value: value=135 unit=°C
